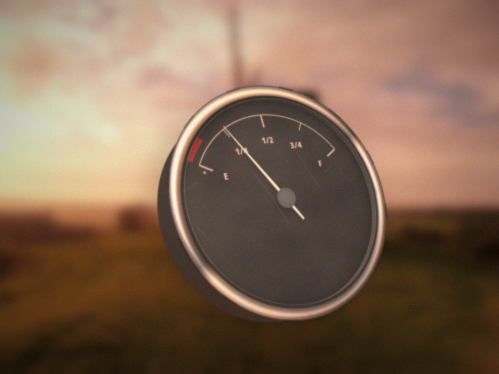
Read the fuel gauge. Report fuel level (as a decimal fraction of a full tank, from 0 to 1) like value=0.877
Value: value=0.25
